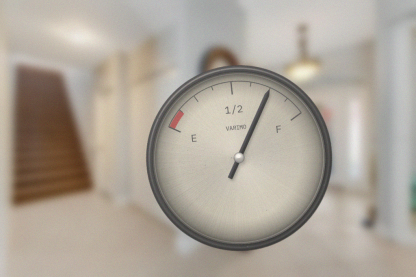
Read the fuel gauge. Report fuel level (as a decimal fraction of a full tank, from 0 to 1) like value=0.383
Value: value=0.75
